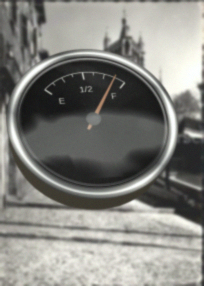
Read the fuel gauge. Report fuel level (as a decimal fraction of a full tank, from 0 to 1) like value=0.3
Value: value=0.875
